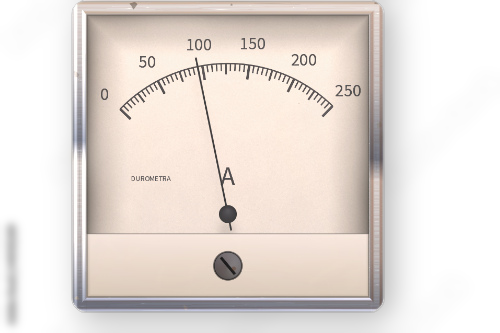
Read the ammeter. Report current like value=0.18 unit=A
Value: value=95 unit=A
